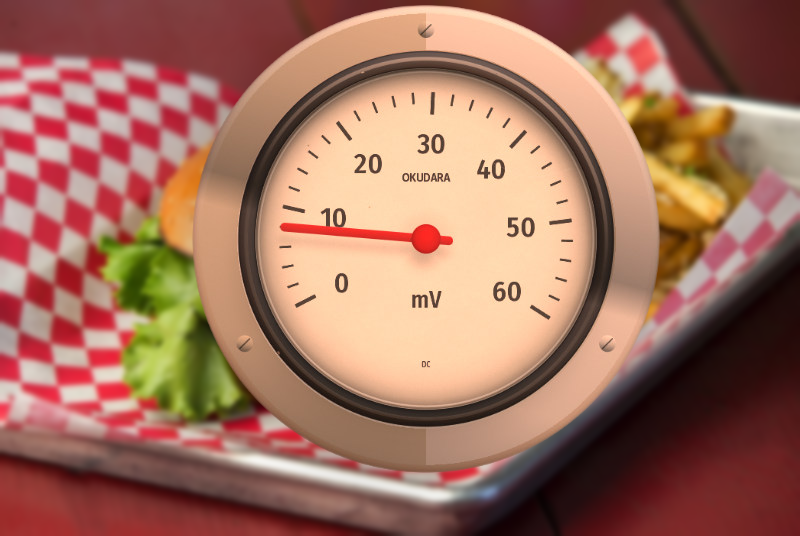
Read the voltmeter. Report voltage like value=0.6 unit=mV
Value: value=8 unit=mV
